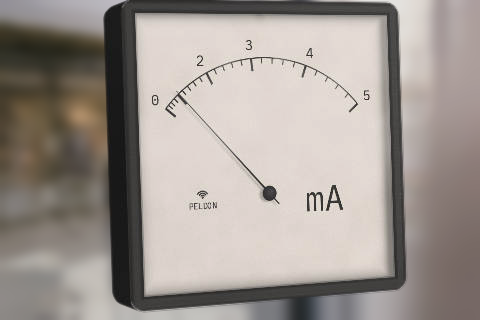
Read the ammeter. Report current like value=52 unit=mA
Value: value=1 unit=mA
